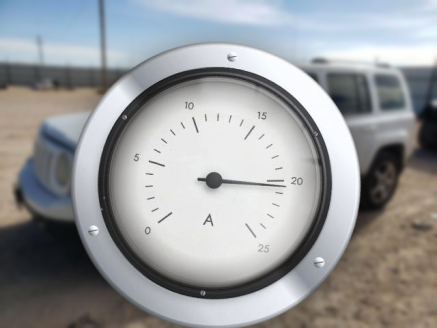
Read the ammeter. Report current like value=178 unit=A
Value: value=20.5 unit=A
